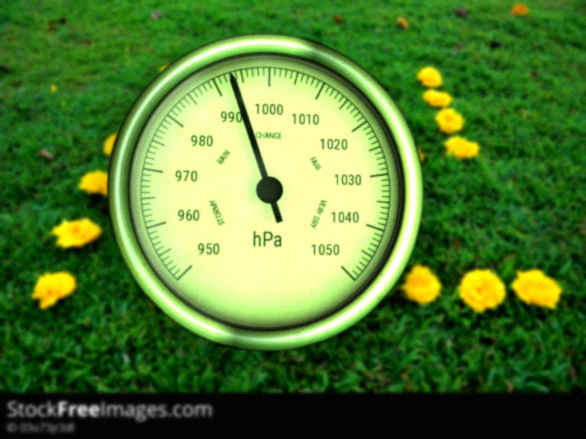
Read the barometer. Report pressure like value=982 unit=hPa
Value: value=993 unit=hPa
